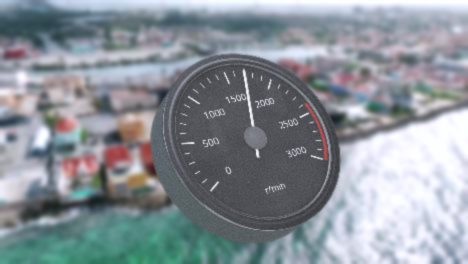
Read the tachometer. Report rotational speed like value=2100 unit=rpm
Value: value=1700 unit=rpm
